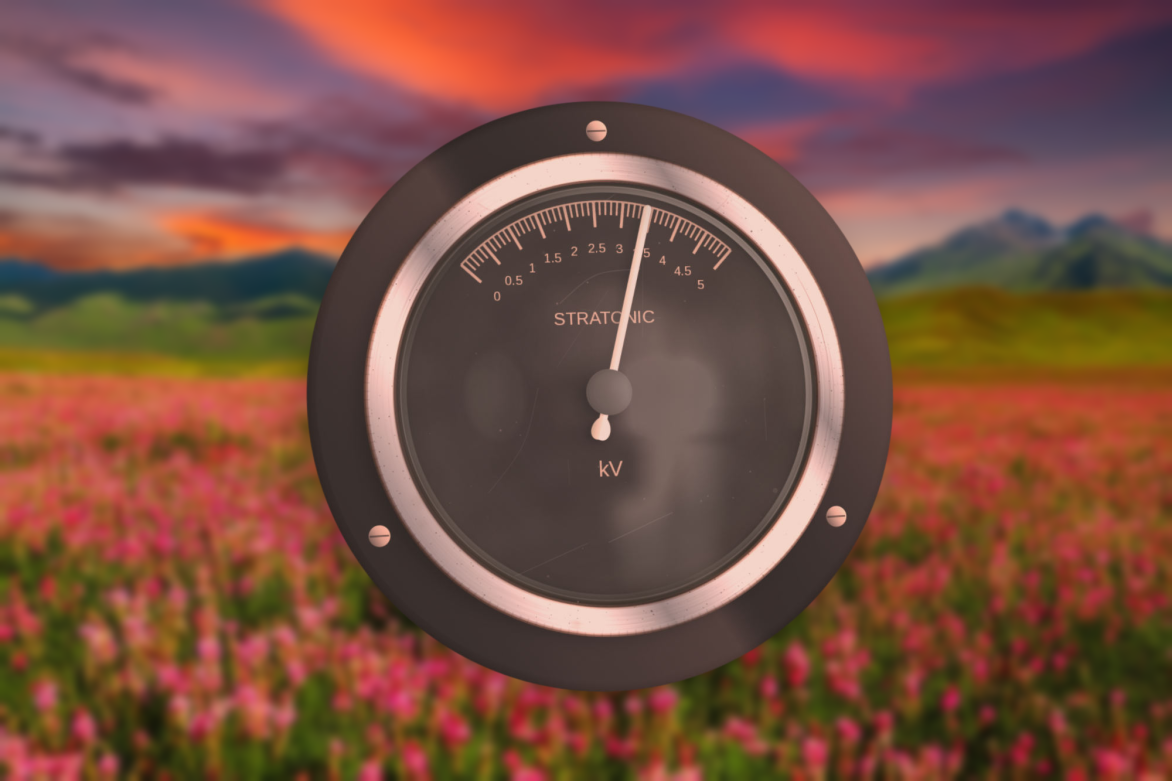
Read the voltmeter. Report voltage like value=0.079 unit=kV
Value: value=3.4 unit=kV
